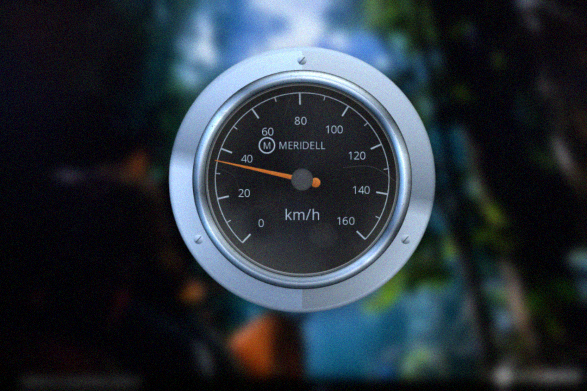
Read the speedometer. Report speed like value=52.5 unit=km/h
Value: value=35 unit=km/h
